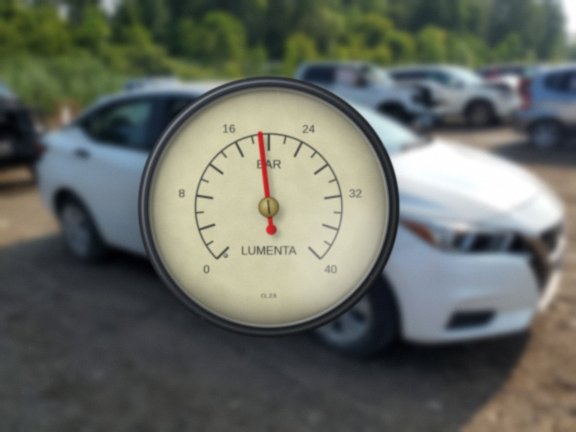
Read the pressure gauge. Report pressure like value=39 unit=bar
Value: value=19 unit=bar
